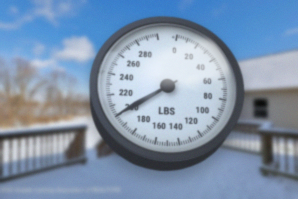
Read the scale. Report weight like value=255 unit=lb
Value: value=200 unit=lb
